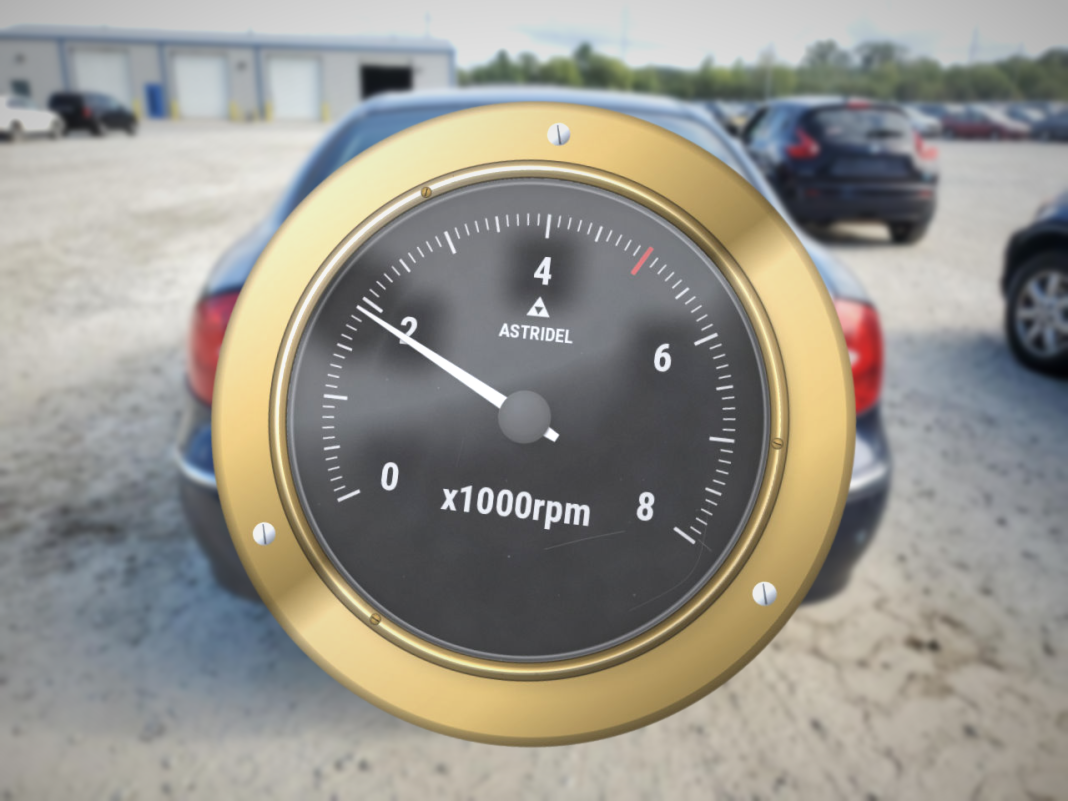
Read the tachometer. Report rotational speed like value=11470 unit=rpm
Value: value=1900 unit=rpm
